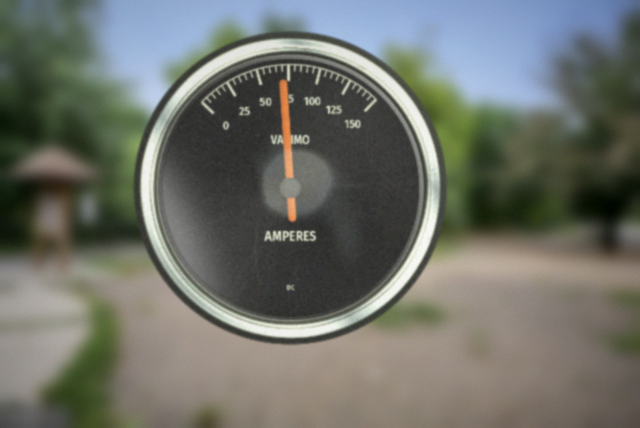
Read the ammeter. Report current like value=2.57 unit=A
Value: value=70 unit=A
